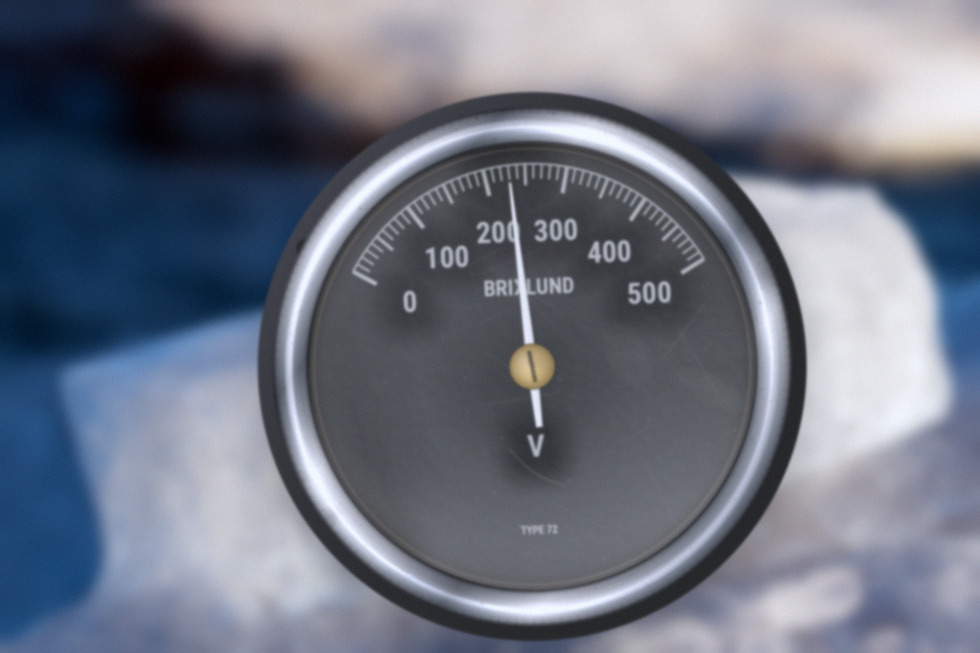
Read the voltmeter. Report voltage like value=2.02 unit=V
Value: value=230 unit=V
